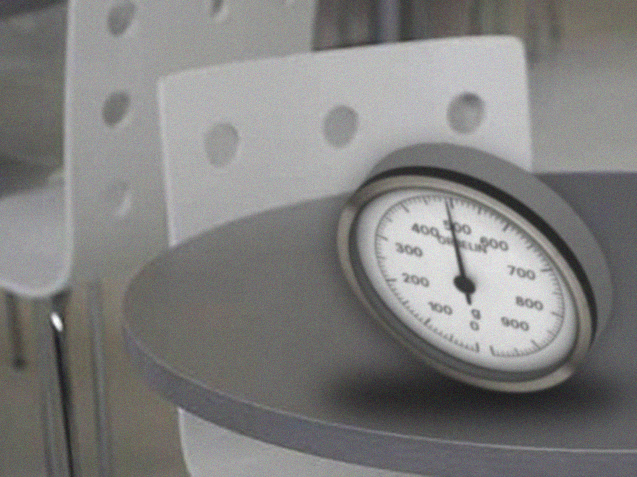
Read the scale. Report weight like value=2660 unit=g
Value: value=500 unit=g
